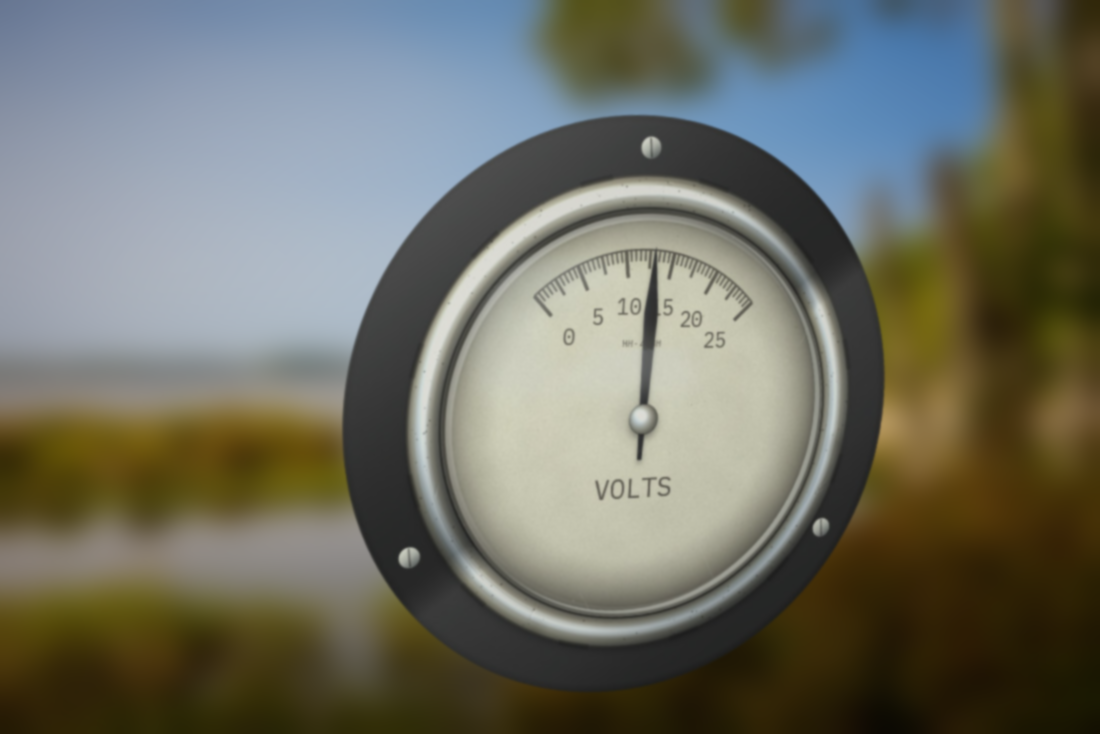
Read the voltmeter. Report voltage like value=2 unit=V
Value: value=12.5 unit=V
